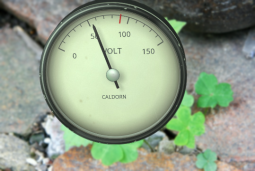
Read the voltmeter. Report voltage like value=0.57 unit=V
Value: value=55 unit=V
